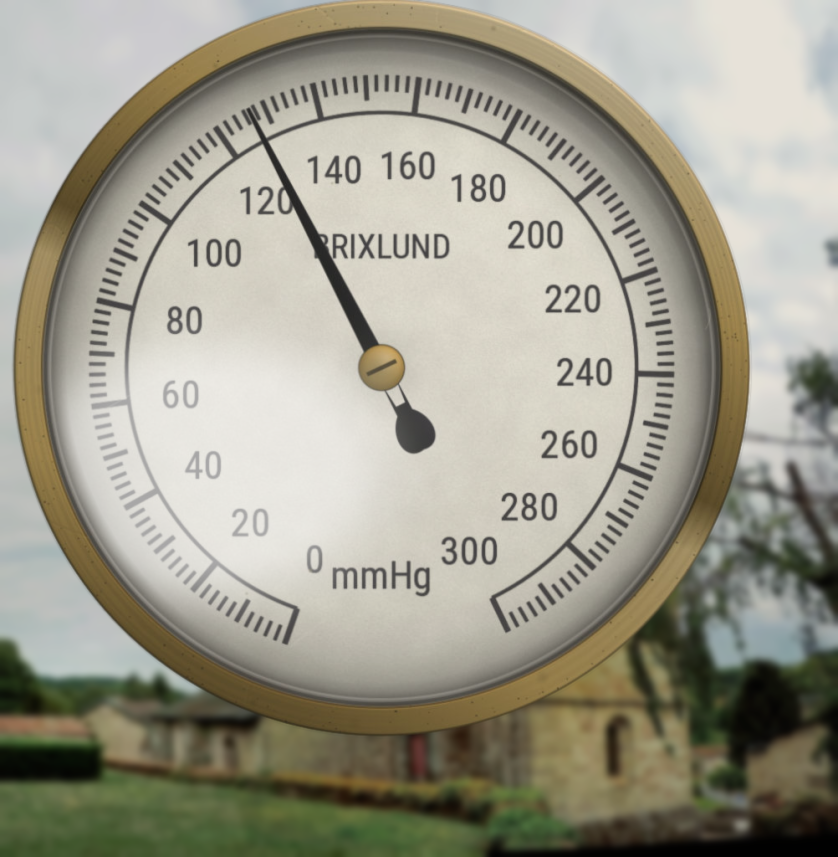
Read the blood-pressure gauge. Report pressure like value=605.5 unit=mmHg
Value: value=127 unit=mmHg
